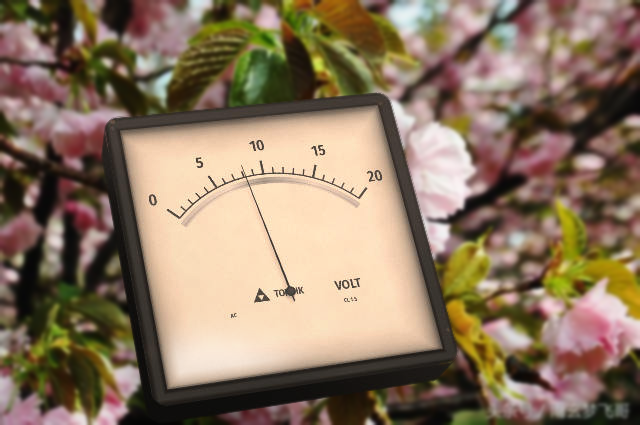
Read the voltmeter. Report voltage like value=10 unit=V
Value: value=8 unit=V
